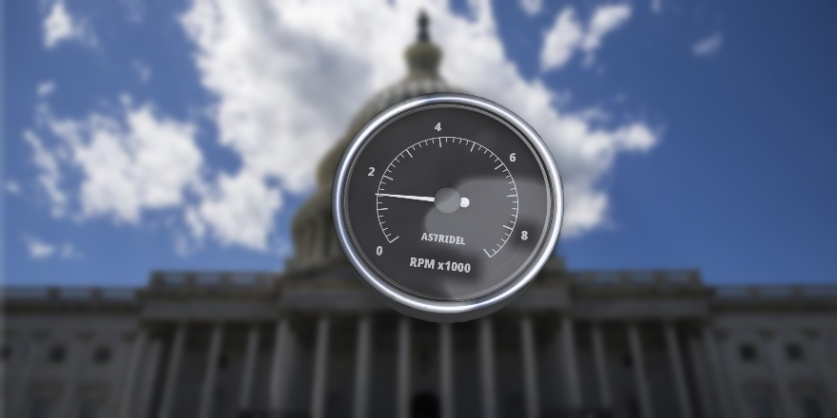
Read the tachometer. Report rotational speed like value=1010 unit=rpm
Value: value=1400 unit=rpm
